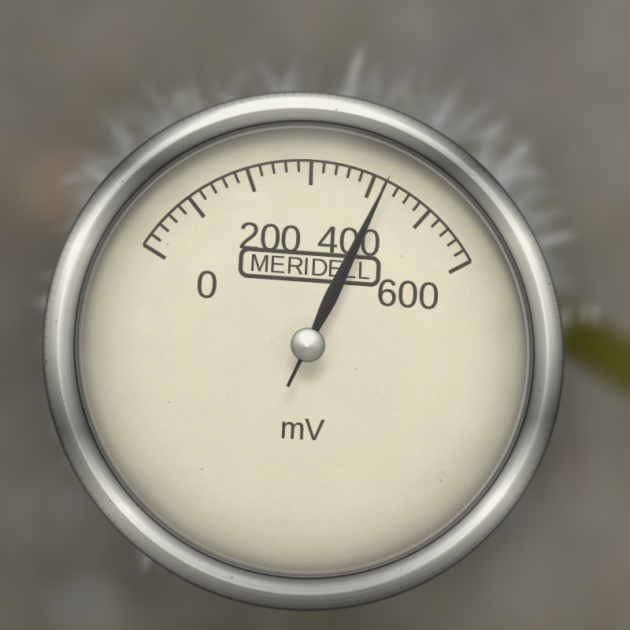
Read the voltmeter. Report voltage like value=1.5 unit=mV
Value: value=420 unit=mV
